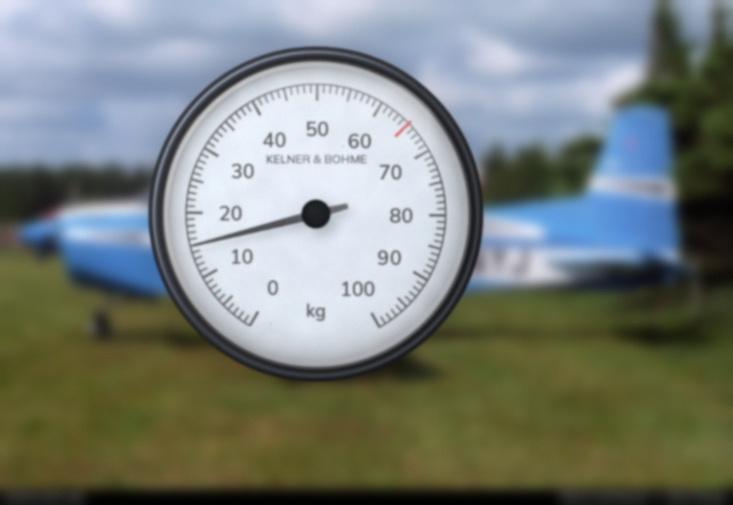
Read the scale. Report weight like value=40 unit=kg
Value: value=15 unit=kg
